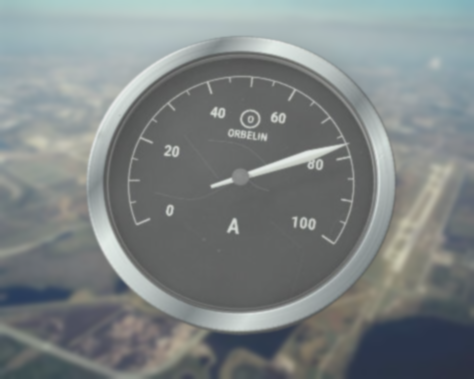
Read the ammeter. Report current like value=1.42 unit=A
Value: value=77.5 unit=A
